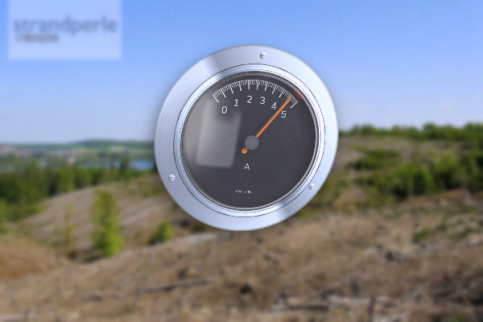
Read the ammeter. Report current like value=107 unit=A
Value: value=4.5 unit=A
